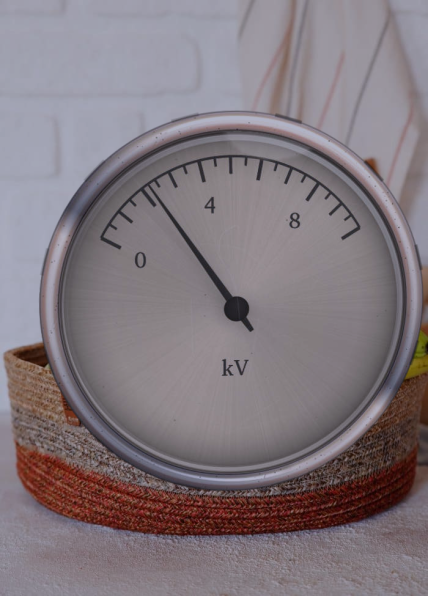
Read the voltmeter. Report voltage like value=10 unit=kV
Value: value=2.25 unit=kV
